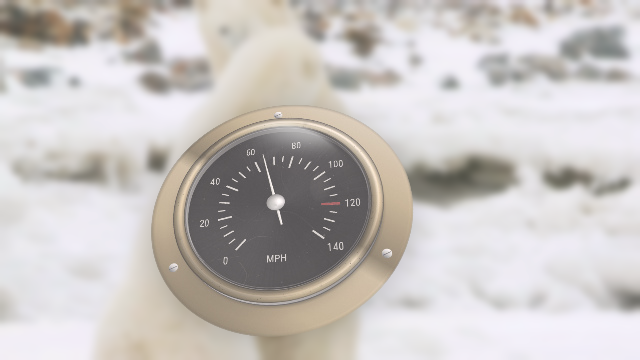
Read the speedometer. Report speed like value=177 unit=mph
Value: value=65 unit=mph
